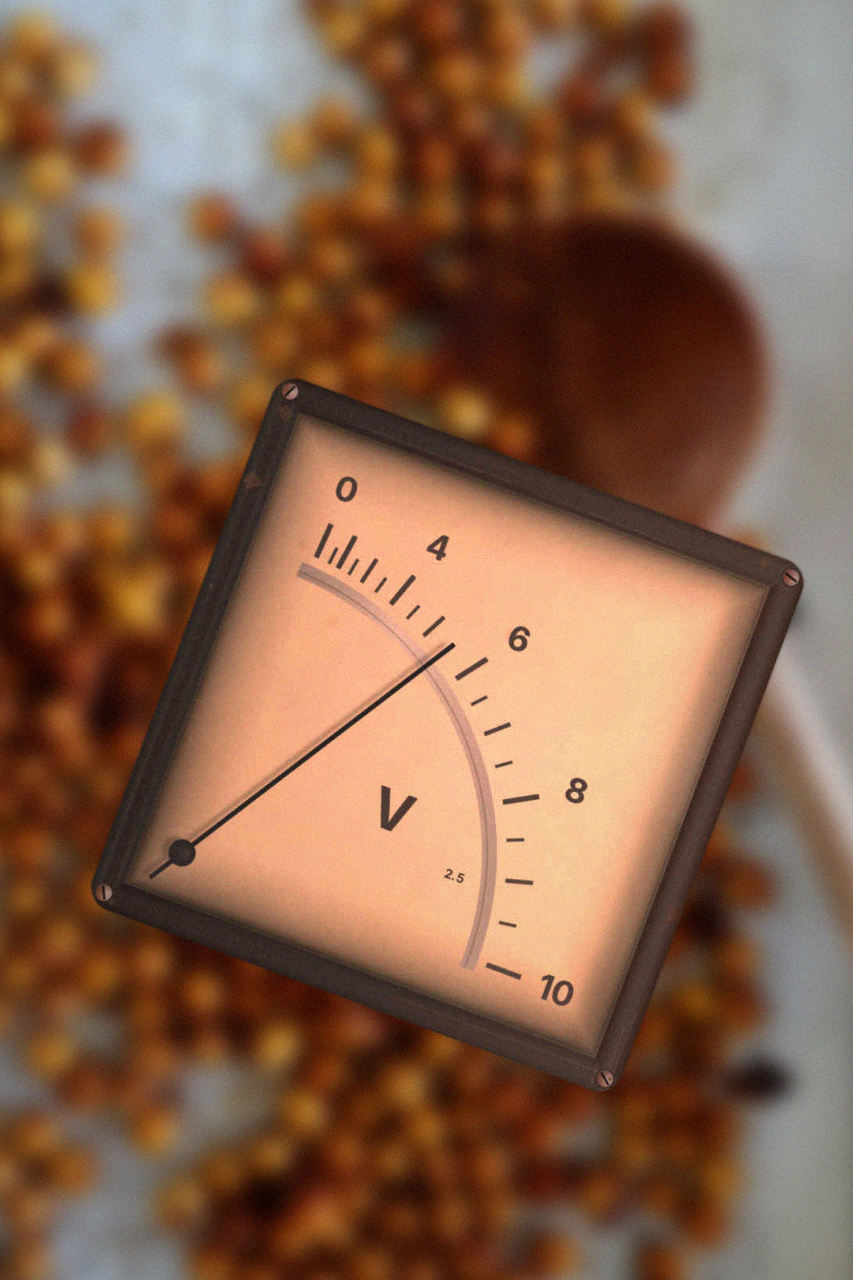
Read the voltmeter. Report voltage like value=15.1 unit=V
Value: value=5.5 unit=V
